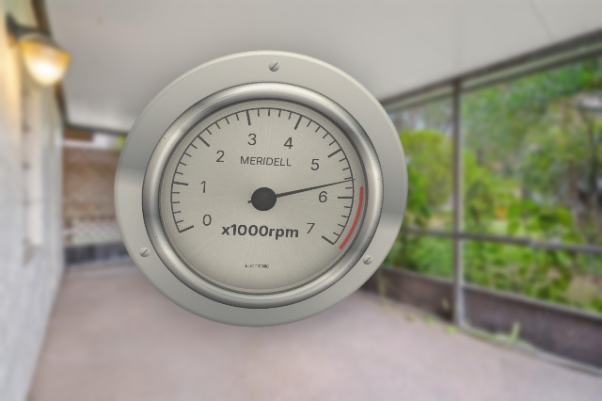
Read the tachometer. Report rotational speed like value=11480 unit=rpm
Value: value=5600 unit=rpm
